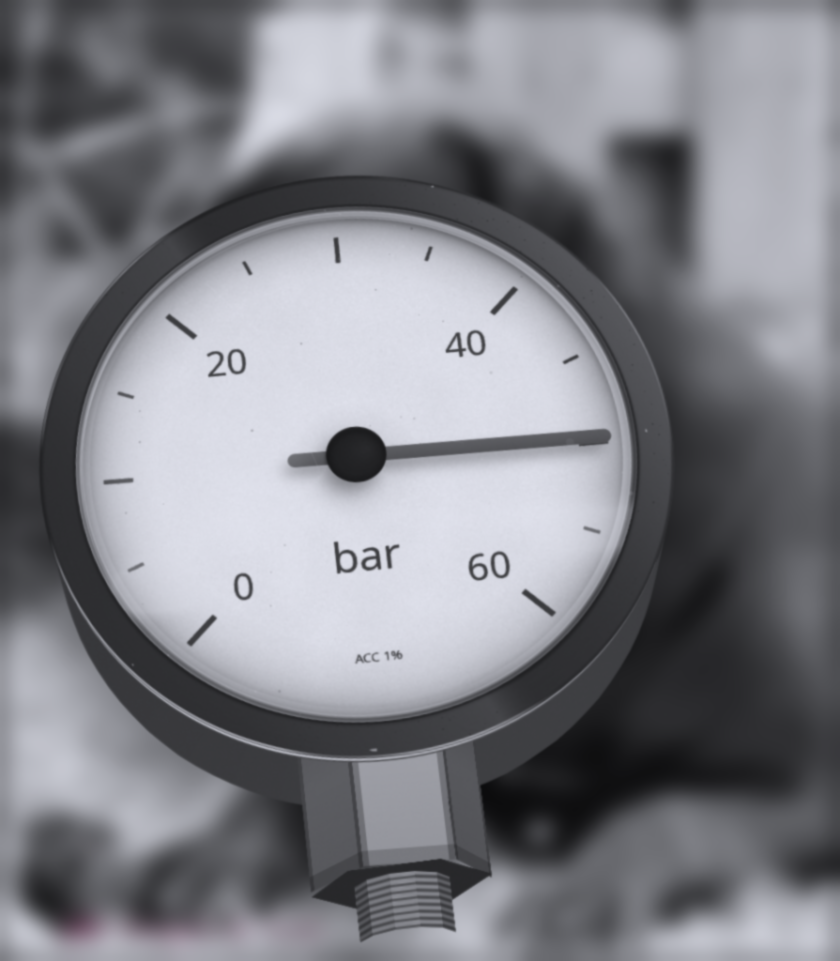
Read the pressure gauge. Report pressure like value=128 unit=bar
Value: value=50 unit=bar
